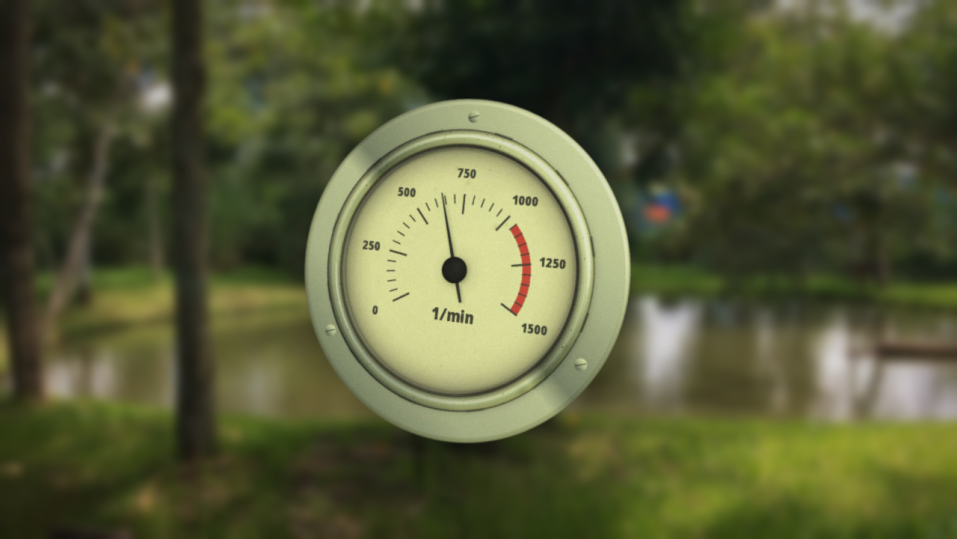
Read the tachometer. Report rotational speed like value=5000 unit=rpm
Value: value=650 unit=rpm
